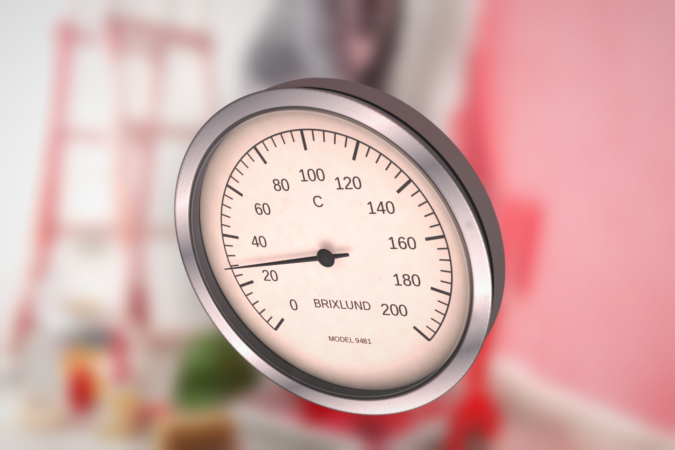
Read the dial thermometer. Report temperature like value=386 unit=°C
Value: value=28 unit=°C
